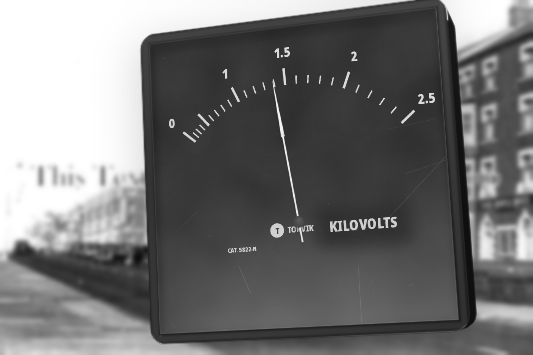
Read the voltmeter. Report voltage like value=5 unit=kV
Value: value=1.4 unit=kV
